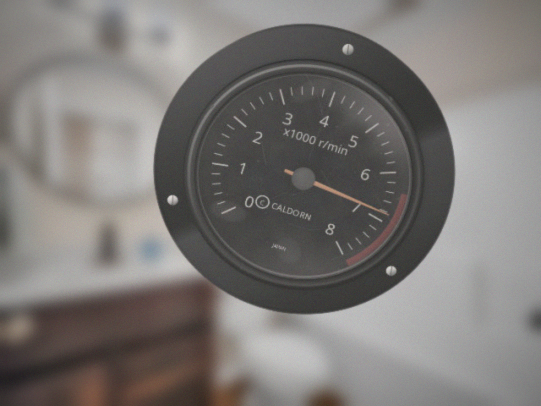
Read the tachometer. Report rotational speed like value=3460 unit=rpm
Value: value=6800 unit=rpm
